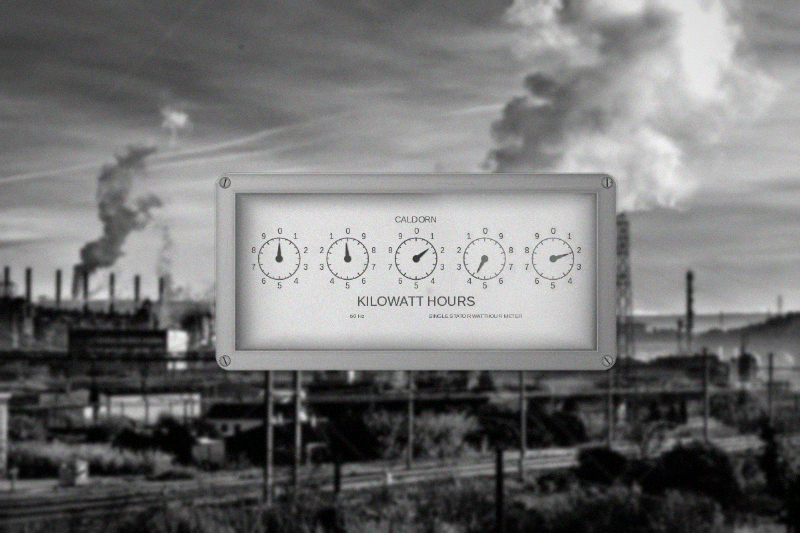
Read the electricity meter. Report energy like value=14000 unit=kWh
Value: value=142 unit=kWh
